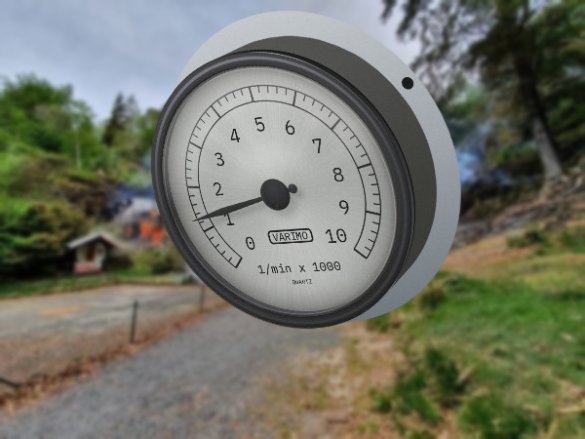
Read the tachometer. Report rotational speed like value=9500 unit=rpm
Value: value=1300 unit=rpm
